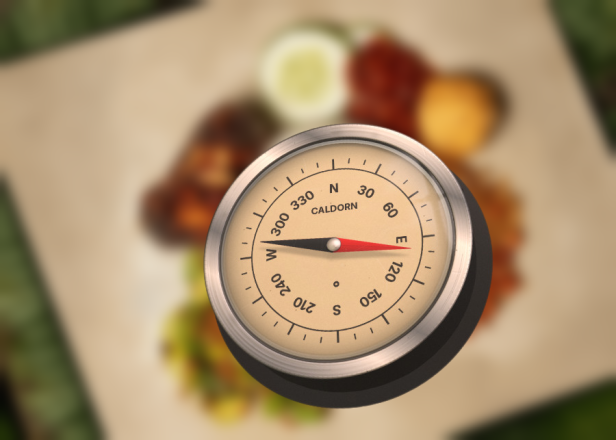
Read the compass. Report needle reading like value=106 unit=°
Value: value=100 unit=°
